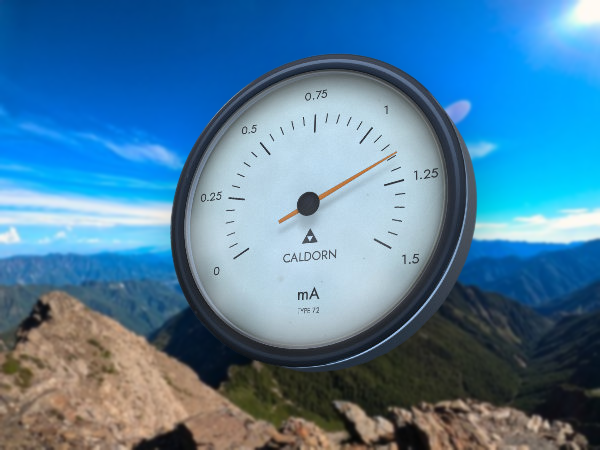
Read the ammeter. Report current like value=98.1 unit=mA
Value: value=1.15 unit=mA
